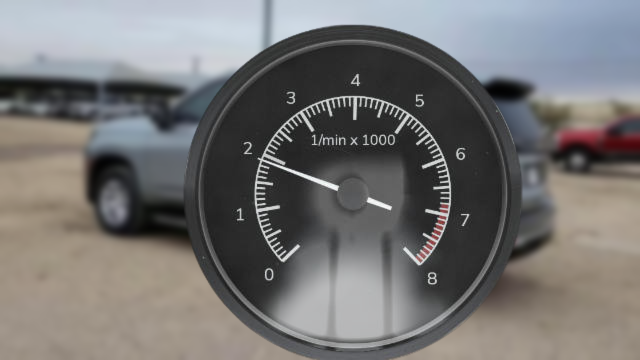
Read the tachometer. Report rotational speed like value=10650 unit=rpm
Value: value=1900 unit=rpm
